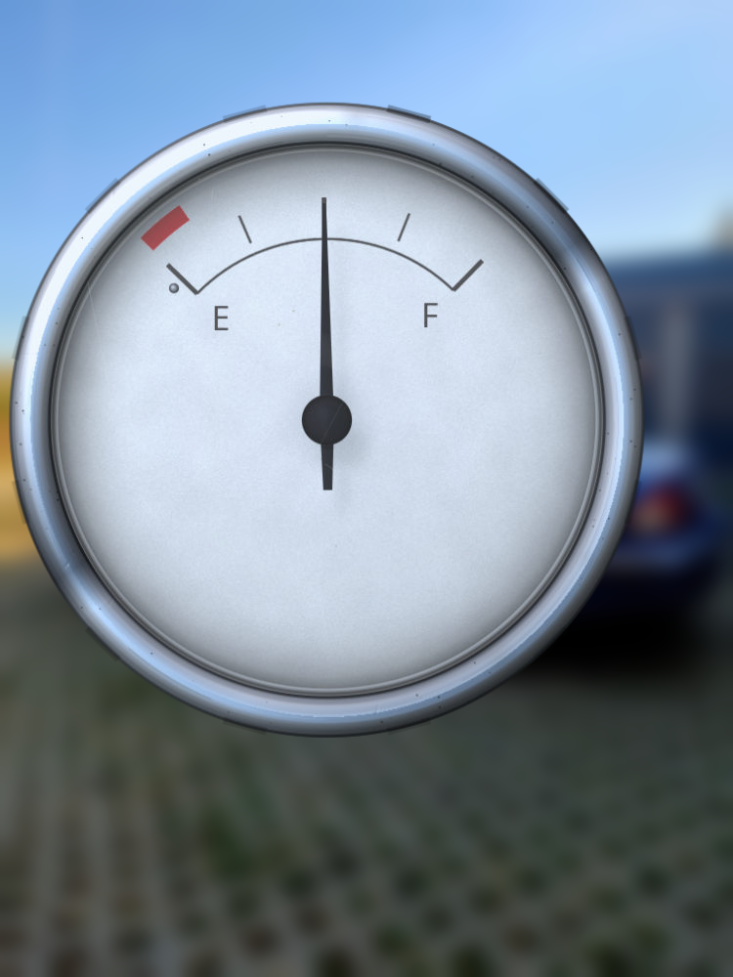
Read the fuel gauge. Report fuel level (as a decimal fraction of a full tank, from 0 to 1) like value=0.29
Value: value=0.5
